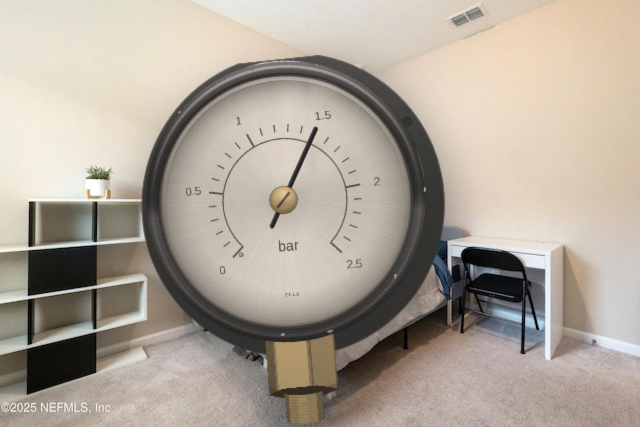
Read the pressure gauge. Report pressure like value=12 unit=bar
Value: value=1.5 unit=bar
